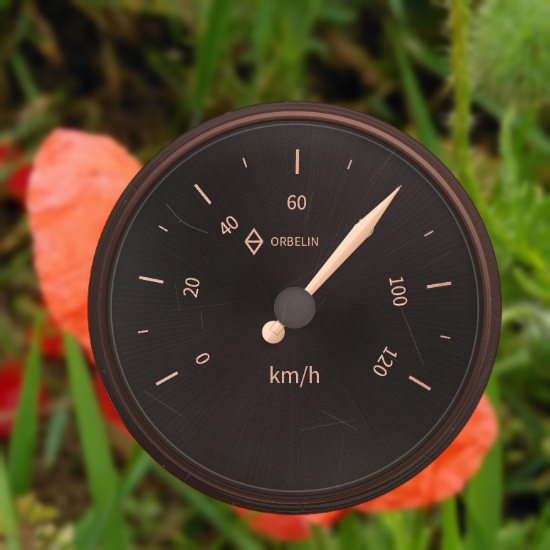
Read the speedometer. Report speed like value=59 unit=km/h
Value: value=80 unit=km/h
